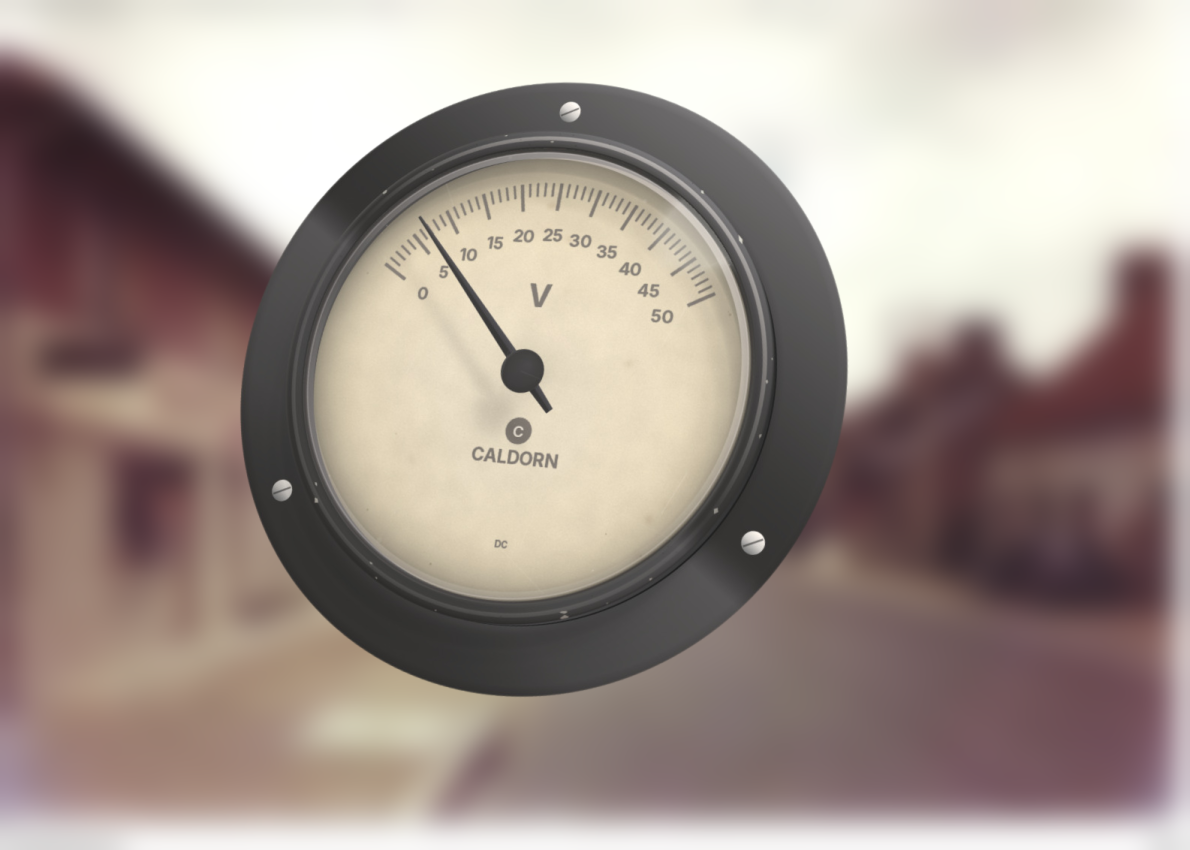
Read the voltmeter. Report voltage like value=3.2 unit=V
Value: value=7 unit=V
